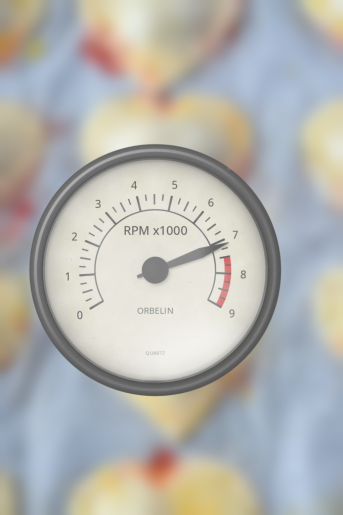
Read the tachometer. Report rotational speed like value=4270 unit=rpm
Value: value=7125 unit=rpm
